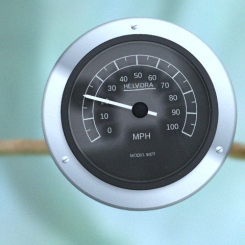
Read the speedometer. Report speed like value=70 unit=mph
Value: value=20 unit=mph
